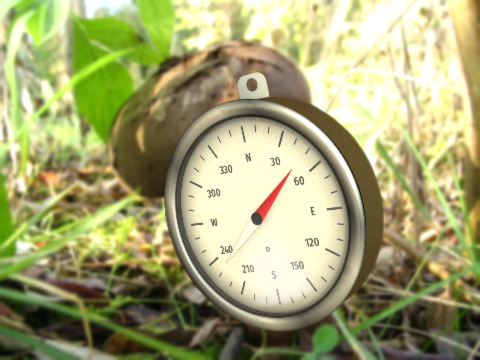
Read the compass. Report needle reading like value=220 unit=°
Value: value=50 unit=°
